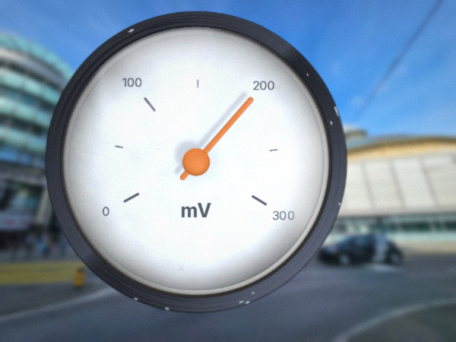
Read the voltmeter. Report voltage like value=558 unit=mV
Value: value=200 unit=mV
